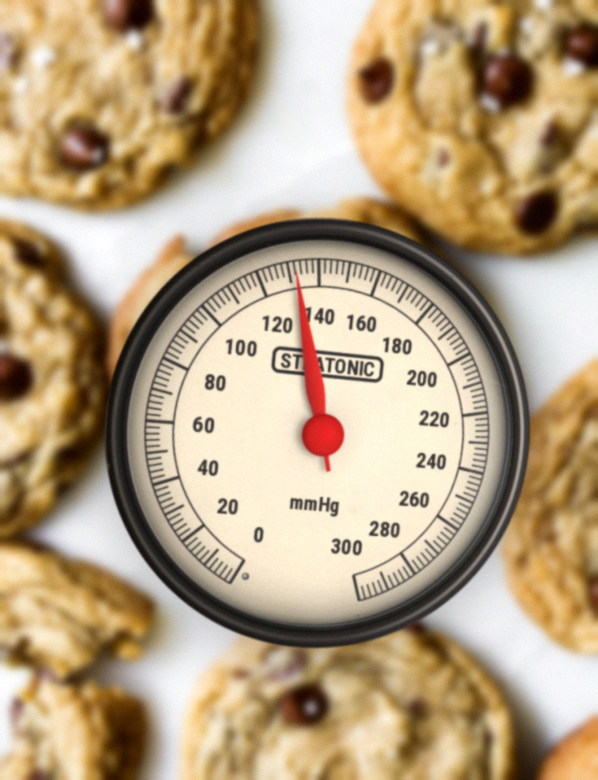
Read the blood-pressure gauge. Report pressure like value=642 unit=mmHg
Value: value=132 unit=mmHg
